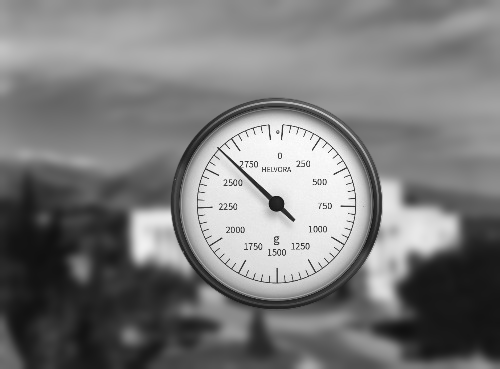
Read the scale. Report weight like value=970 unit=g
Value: value=2650 unit=g
